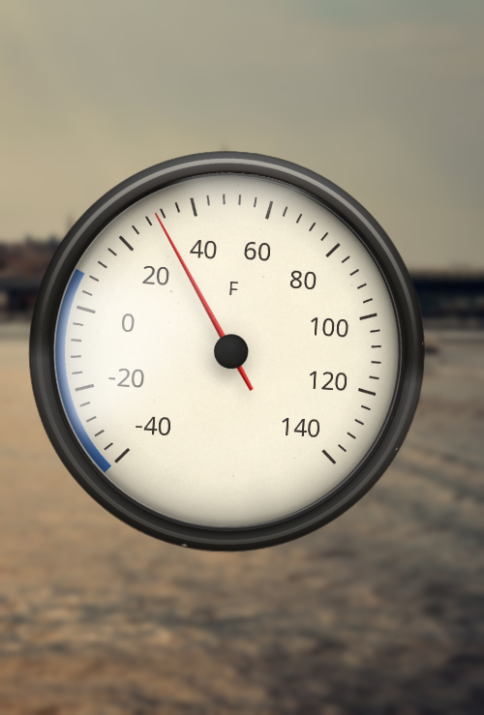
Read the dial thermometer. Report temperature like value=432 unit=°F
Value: value=30 unit=°F
